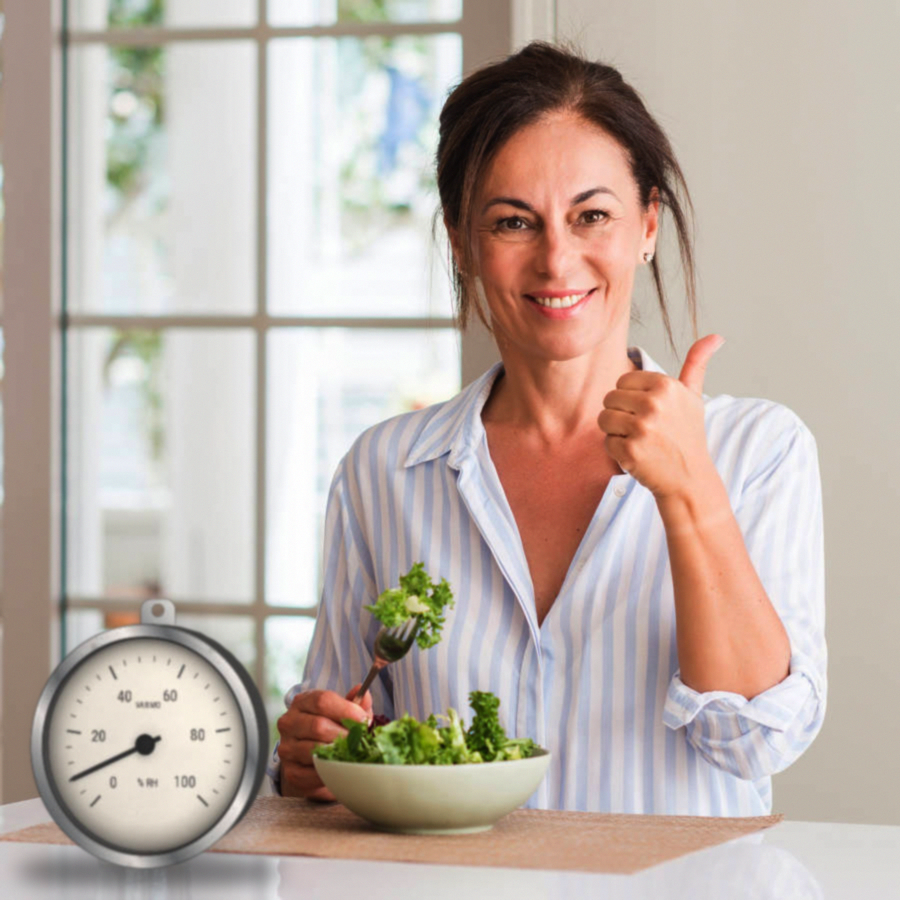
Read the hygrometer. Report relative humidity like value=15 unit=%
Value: value=8 unit=%
